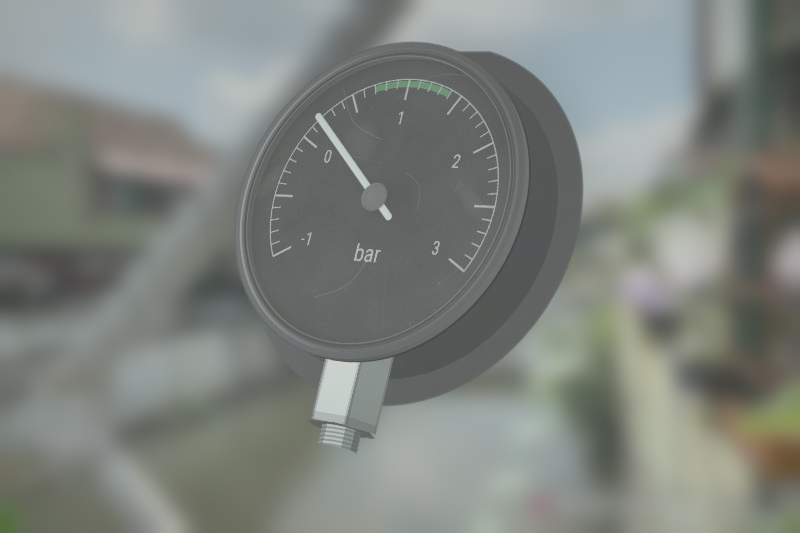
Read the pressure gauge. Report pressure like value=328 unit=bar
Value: value=0.2 unit=bar
